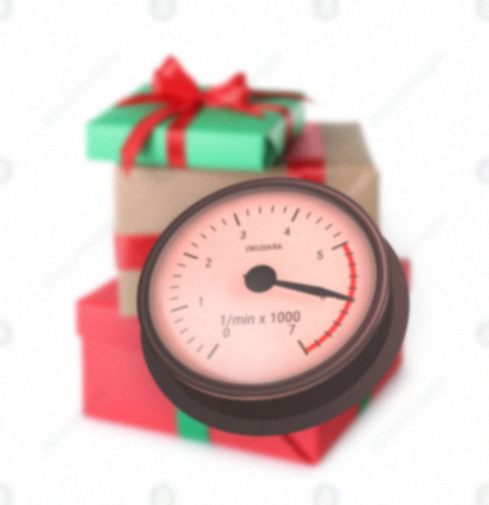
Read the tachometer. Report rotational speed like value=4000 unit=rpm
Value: value=6000 unit=rpm
